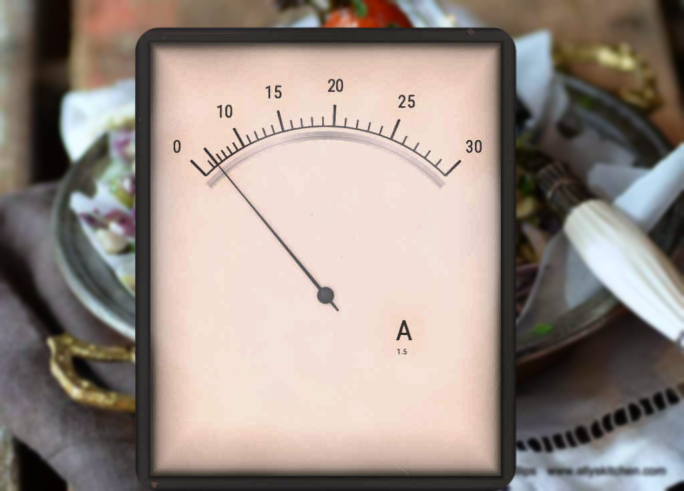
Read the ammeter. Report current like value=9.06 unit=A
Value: value=5 unit=A
